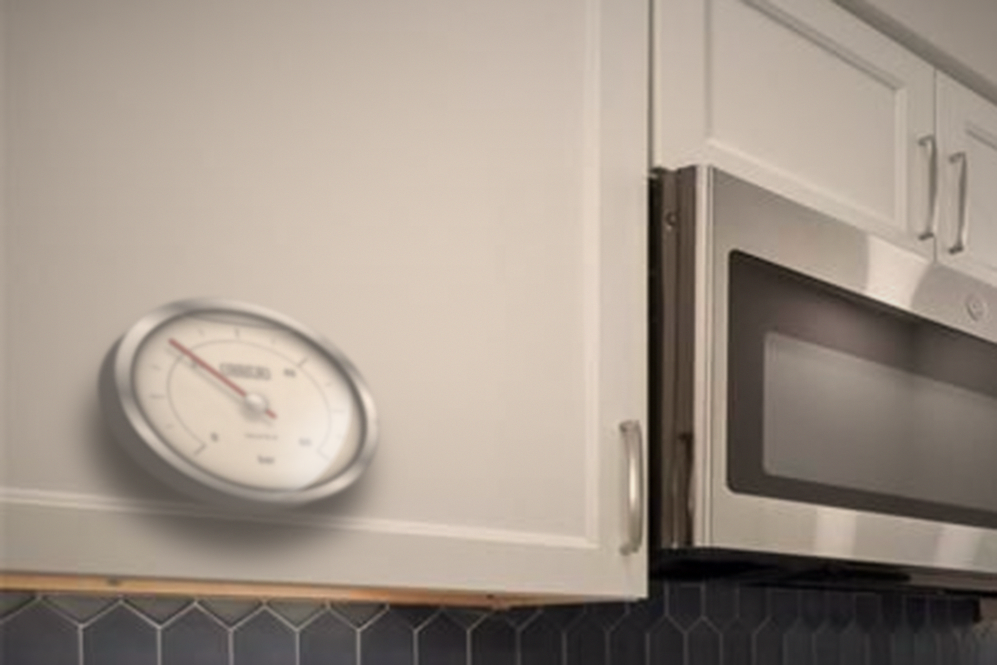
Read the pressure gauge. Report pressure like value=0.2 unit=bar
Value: value=20 unit=bar
